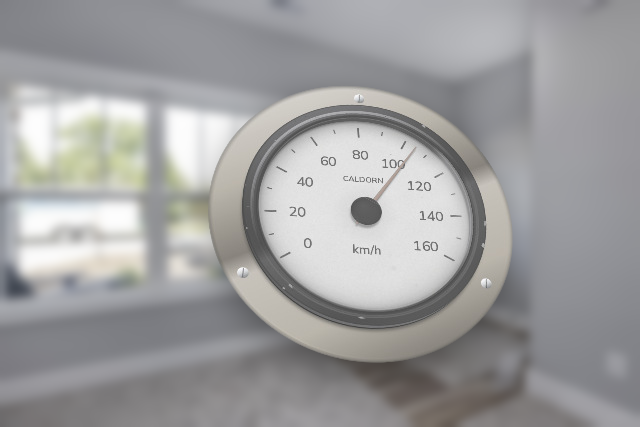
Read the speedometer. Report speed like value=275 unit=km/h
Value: value=105 unit=km/h
